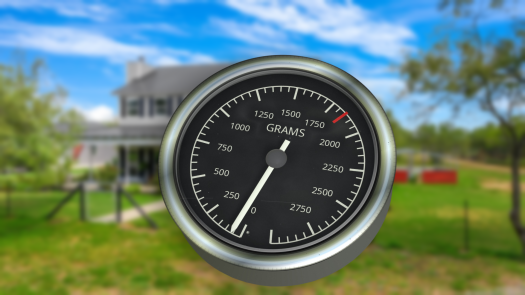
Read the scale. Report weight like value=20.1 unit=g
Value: value=50 unit=g
